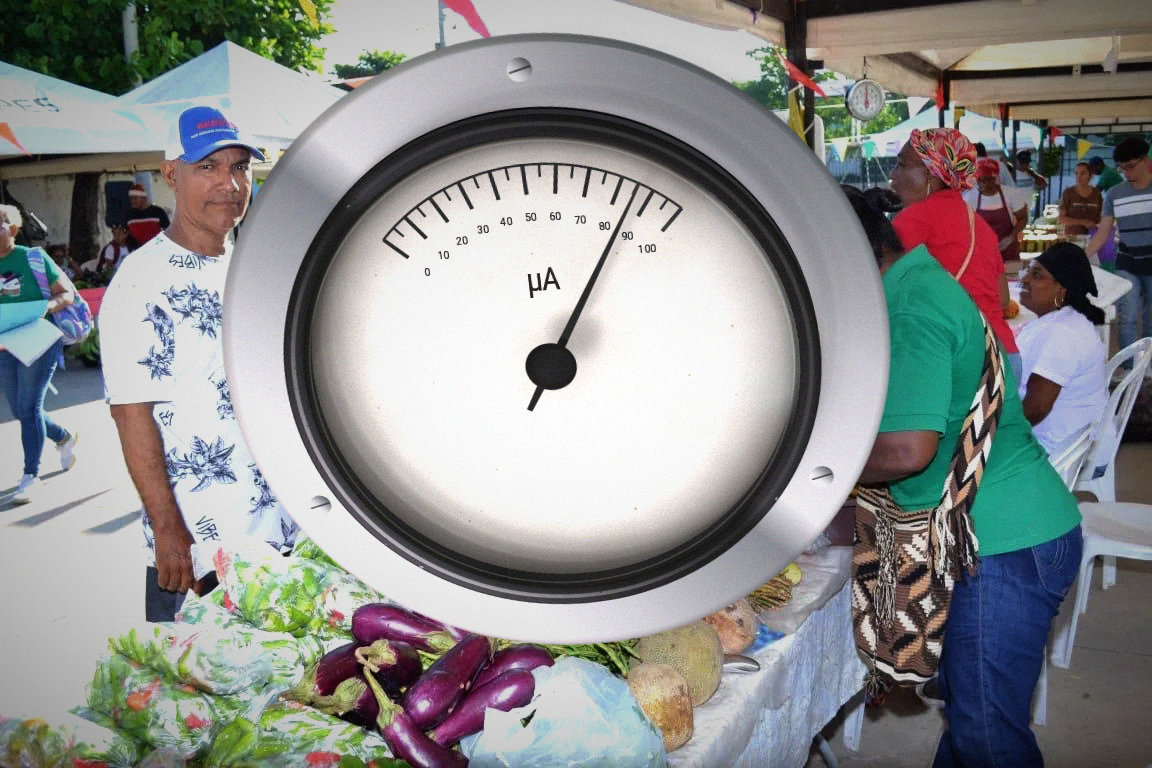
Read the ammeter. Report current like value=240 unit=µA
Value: value=85 unit=µA
